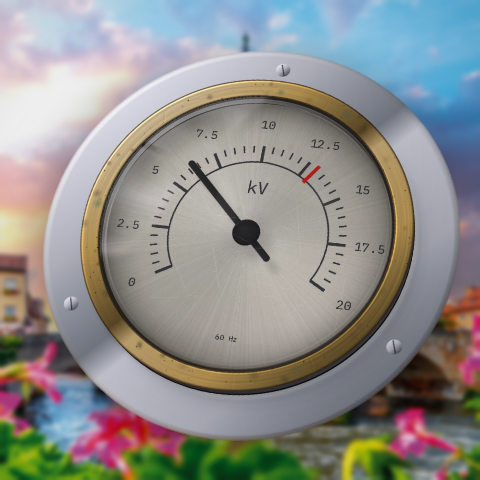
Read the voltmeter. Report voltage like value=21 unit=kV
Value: value=6.25 unit=kV
